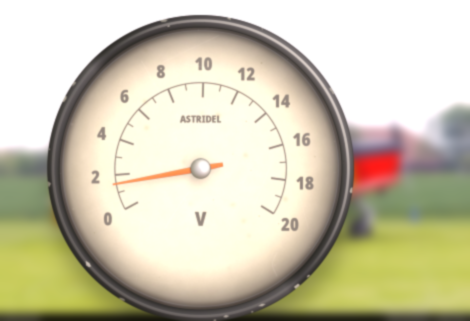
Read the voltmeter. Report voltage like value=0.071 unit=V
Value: value=1.5 unit=V
